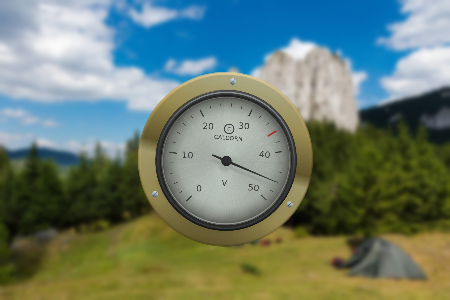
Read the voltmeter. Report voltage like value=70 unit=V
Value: value=46 unit=V
